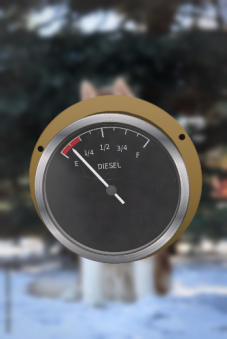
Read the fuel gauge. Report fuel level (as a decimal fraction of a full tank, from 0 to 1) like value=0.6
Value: value=0.125
